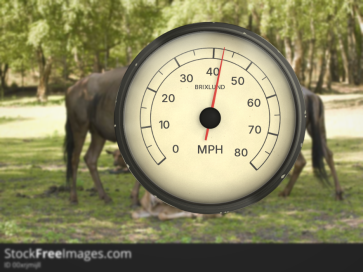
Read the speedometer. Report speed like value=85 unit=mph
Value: value=42.5 unit=mph
